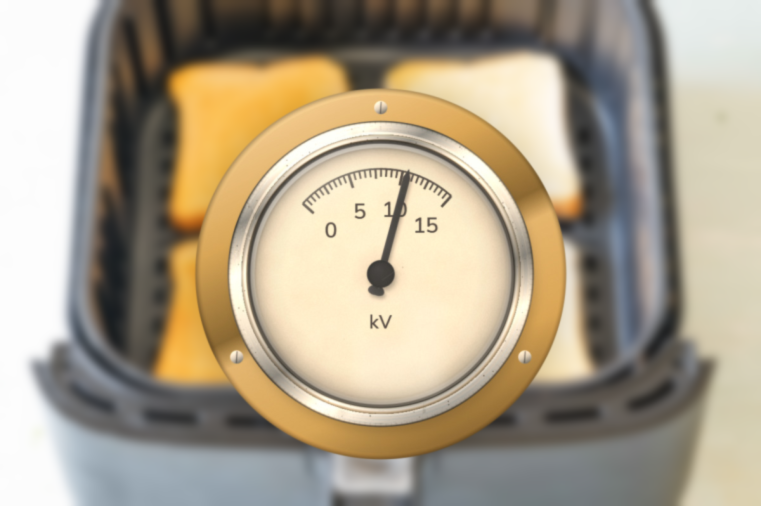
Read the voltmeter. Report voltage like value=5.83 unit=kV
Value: value=10.5 unit=kV
